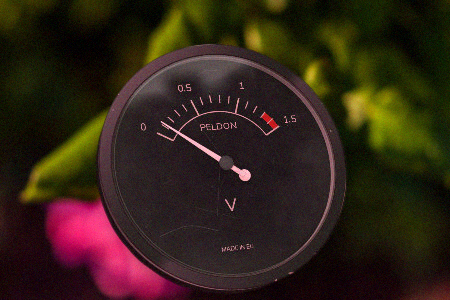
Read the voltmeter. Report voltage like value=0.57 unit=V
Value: value=0.1 unit=V
